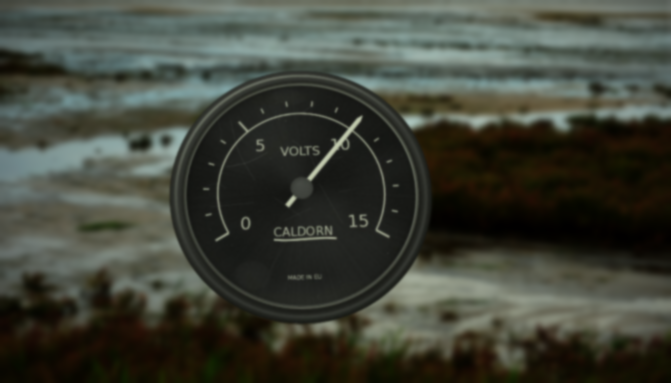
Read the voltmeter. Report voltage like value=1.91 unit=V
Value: value=10 unit=V
